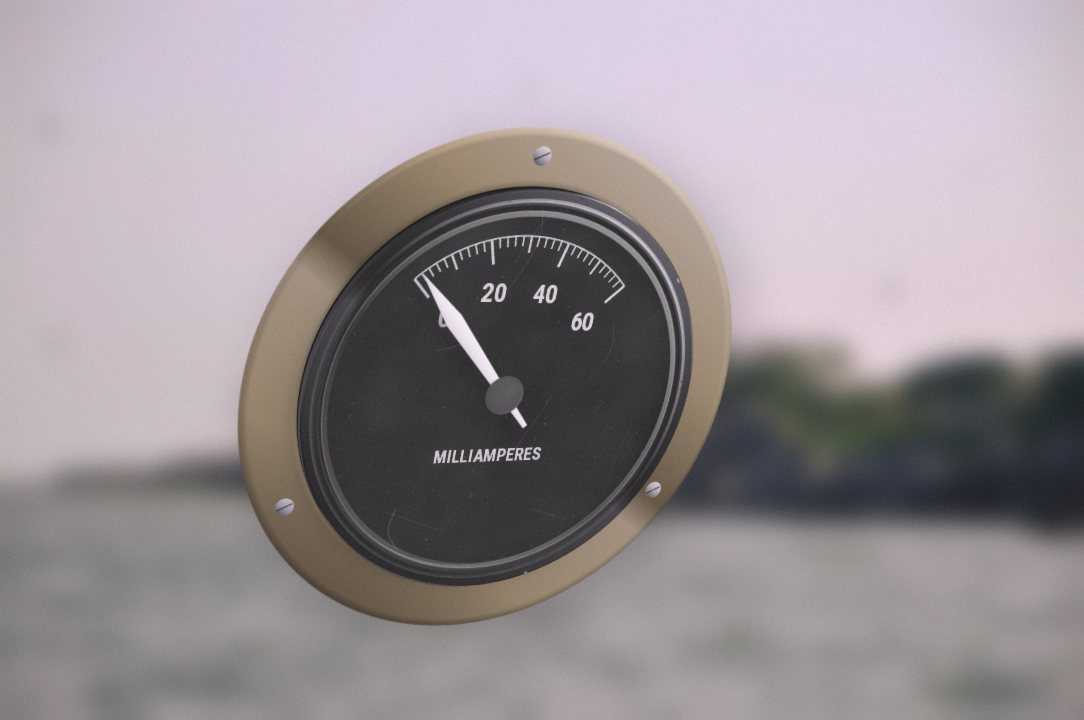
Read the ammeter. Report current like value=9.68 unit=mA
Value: value=2 unit=mA
